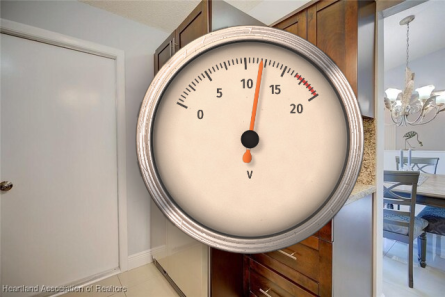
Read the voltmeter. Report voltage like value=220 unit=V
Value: value=12 unit=V
